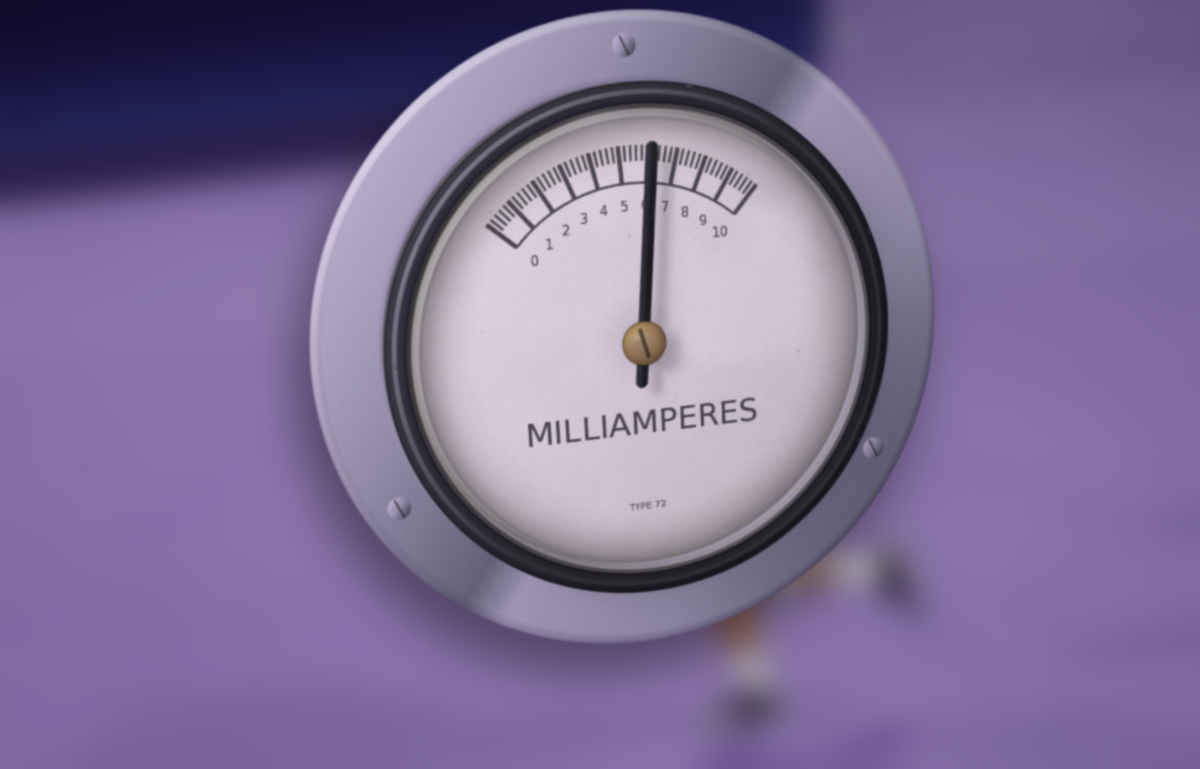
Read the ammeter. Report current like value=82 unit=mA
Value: value=6 unit=mA
